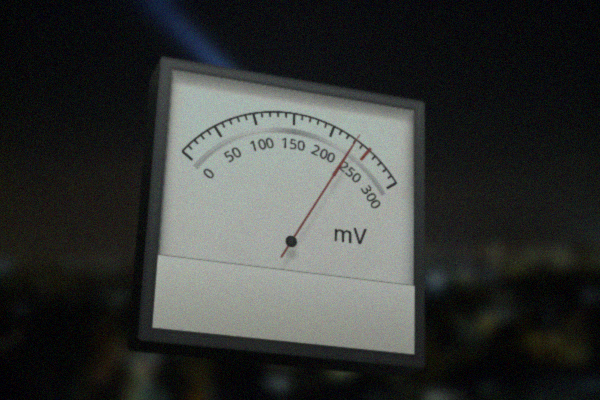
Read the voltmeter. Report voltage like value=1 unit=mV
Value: value=230 unit=mV
